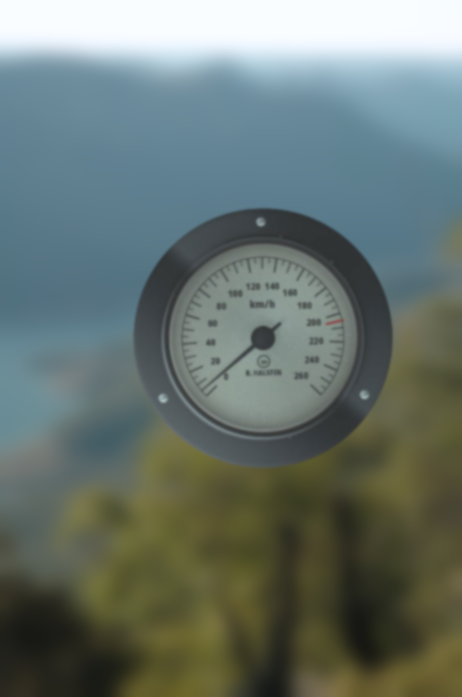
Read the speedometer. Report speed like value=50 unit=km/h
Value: value=5 unit=km/h
